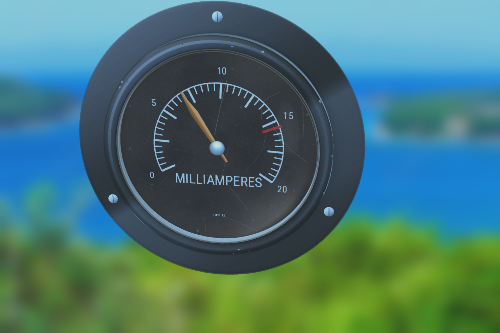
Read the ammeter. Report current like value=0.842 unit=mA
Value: value=7 unit=mA
